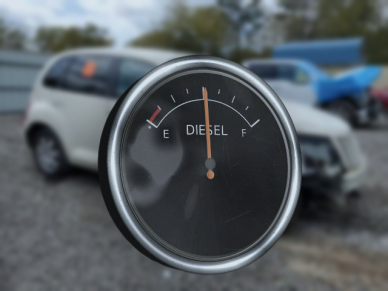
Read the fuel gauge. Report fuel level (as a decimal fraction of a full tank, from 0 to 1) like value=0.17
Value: value=0.5
